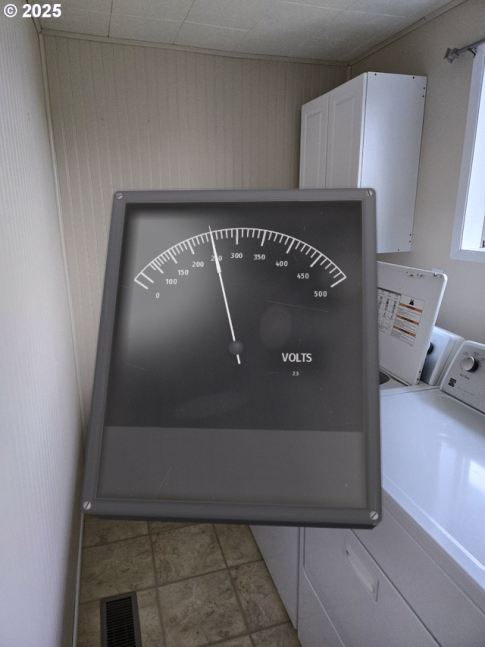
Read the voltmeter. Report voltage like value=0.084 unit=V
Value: value=250 unit=V
